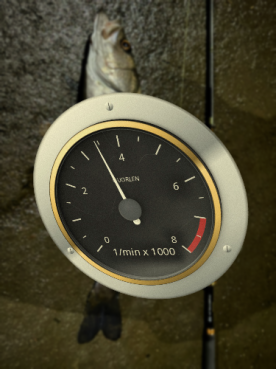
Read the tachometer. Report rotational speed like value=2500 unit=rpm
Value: value=3500 unit=rpm
